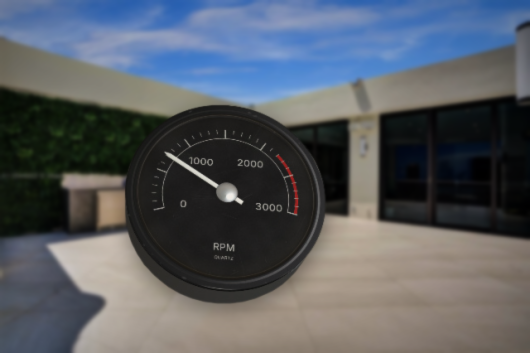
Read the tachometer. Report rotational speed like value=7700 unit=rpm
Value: value=700 unit=rpm
